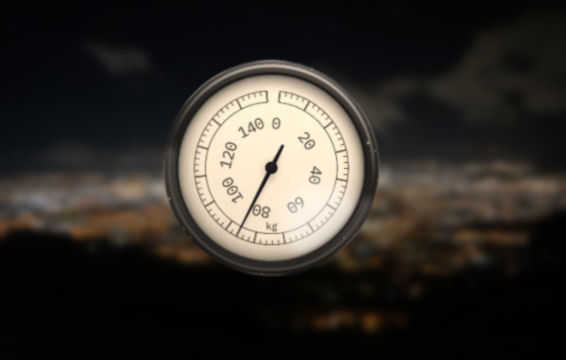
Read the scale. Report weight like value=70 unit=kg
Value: value=86 unit=kg
